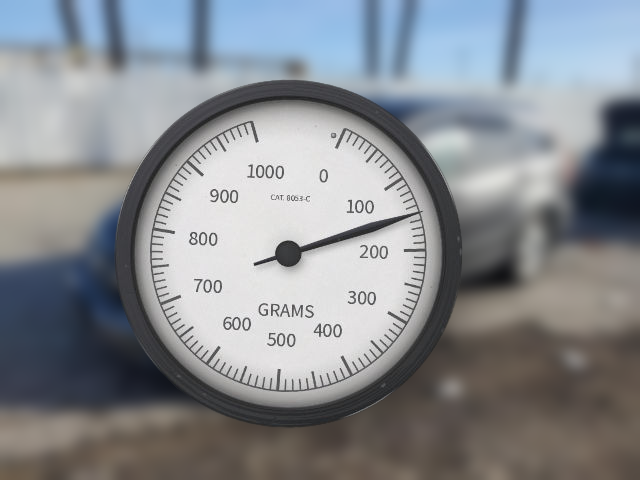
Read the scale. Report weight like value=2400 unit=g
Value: value=150 unit=g
